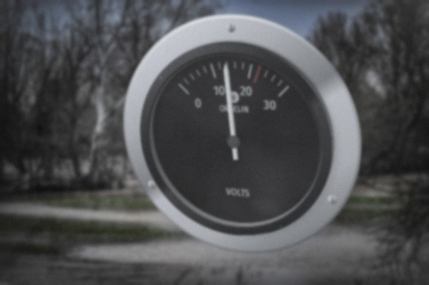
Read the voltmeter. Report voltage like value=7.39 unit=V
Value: value=14 unit=V
